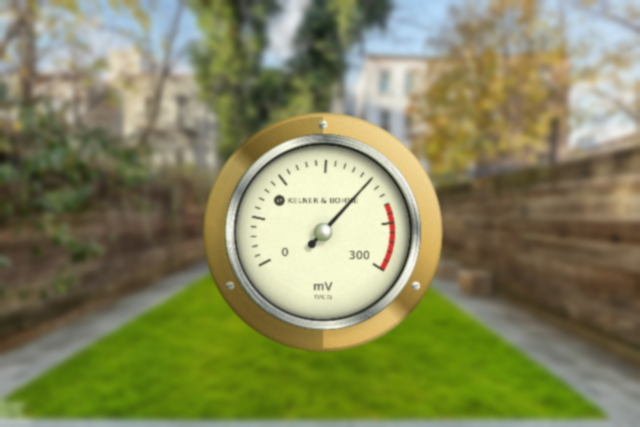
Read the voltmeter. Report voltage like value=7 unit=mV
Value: value=200 unit=mV
